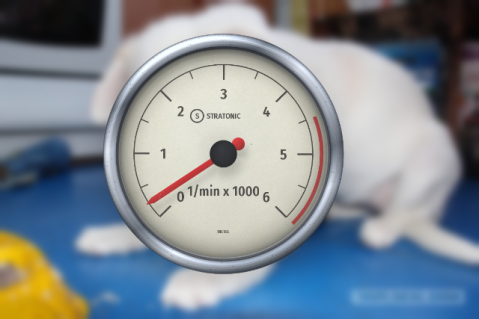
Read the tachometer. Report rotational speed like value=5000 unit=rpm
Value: value=250 unit=rpm
